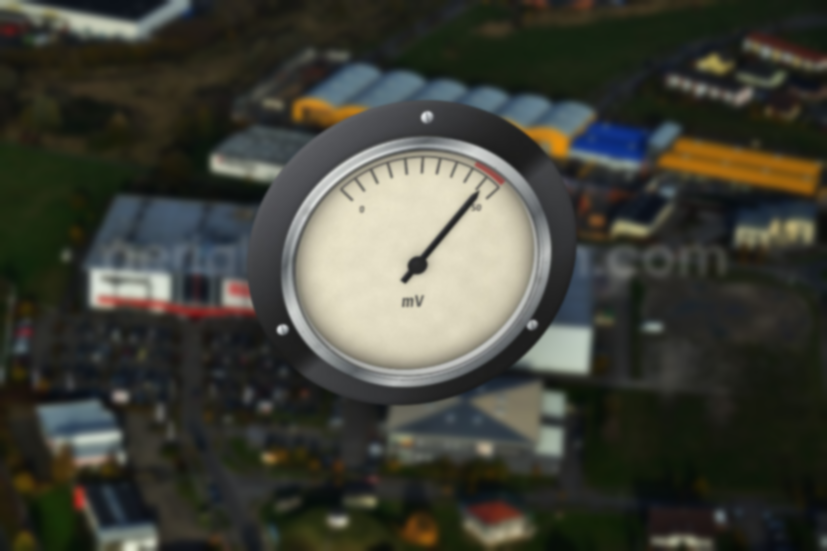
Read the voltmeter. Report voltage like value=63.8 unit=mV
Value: value=45 unit=mV
